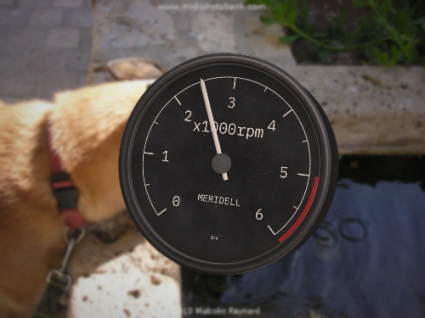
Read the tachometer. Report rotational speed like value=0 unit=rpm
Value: value=2500 unit=rpm
